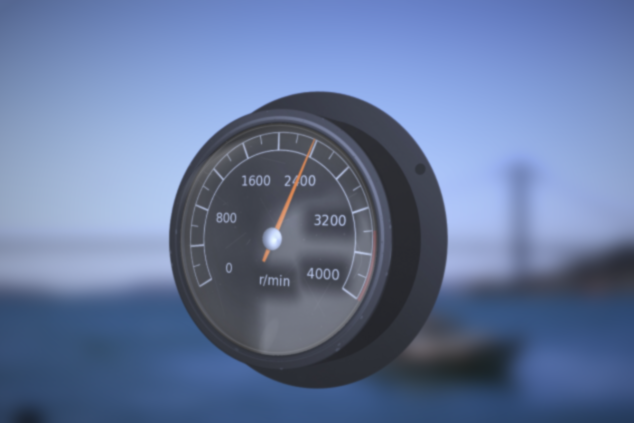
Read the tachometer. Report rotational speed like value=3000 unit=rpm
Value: value=2400 unit=rpm
